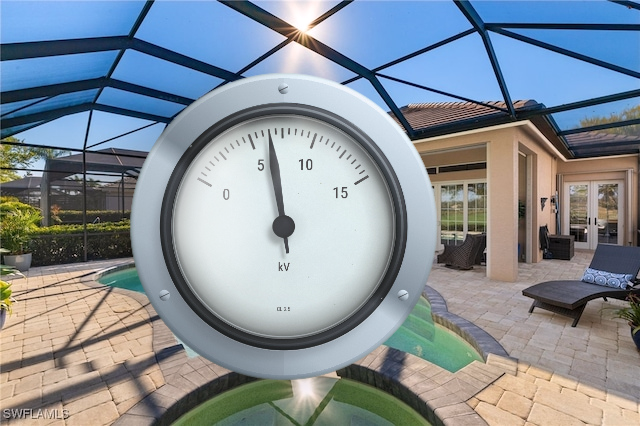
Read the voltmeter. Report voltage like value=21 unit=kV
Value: value=6.5 unit=kV
